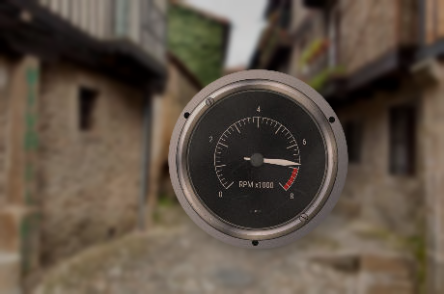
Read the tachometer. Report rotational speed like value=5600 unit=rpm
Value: value=6800 unit=rpm
